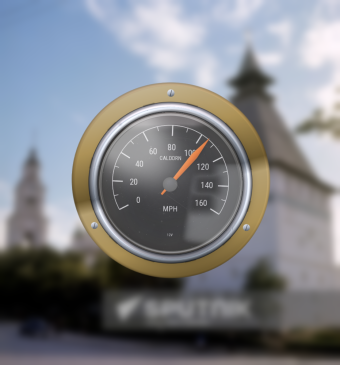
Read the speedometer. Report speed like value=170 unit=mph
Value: value=105 unit=mph
